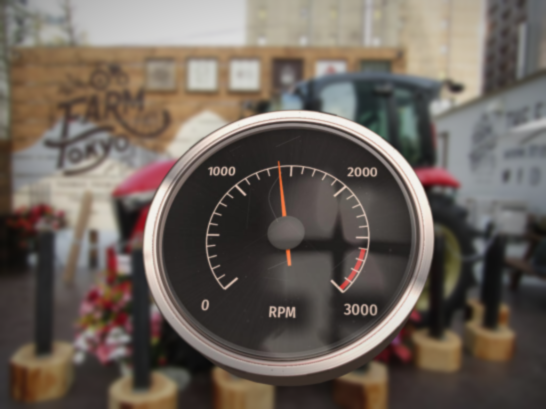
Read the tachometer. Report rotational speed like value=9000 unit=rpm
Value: value=1400 unit=rpm
